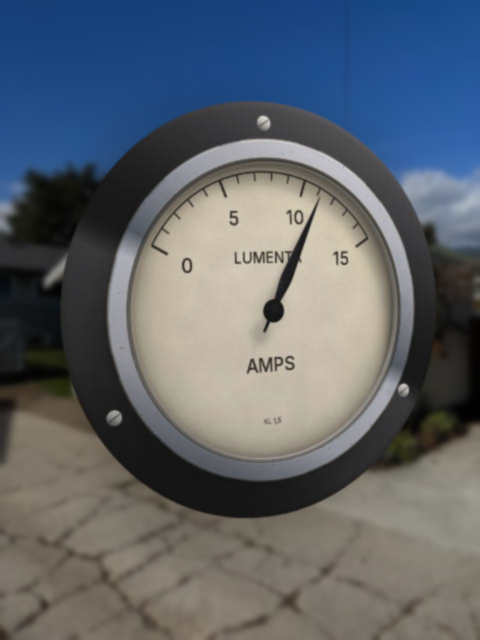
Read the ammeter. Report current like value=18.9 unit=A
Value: value=11 unit=A
